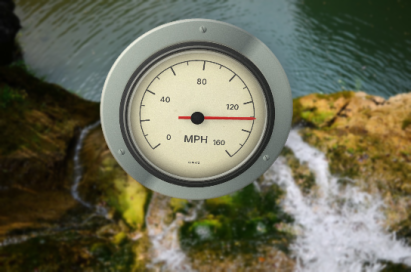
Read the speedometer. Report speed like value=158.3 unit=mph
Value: value=130 unit=mph
